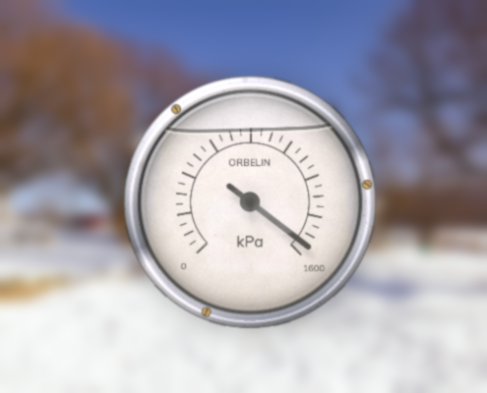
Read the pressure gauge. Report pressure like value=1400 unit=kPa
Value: value=1550 unit=kPa
